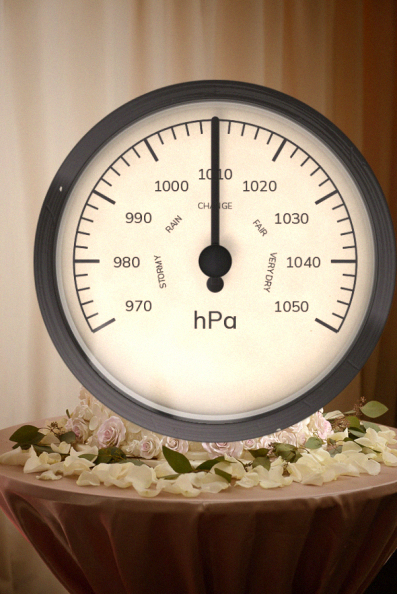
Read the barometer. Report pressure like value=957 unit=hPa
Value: value=1010 unit=hPa
